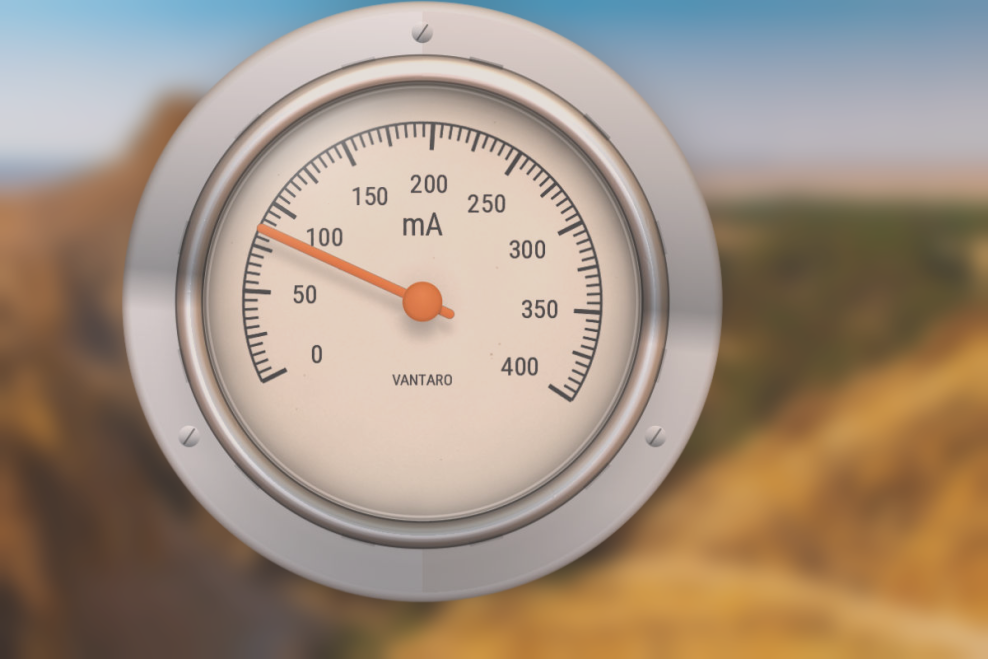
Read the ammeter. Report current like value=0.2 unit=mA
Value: value=85 unit=mA
